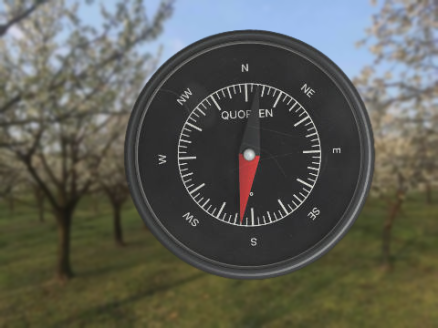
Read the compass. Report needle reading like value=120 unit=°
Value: value=190 unit=°
